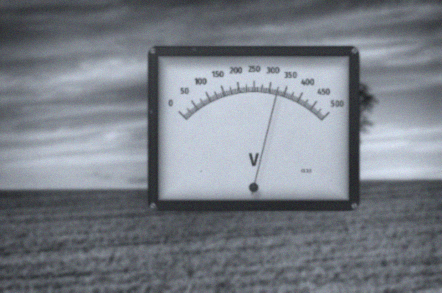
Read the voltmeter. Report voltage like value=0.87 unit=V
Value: value=325 unit=V
